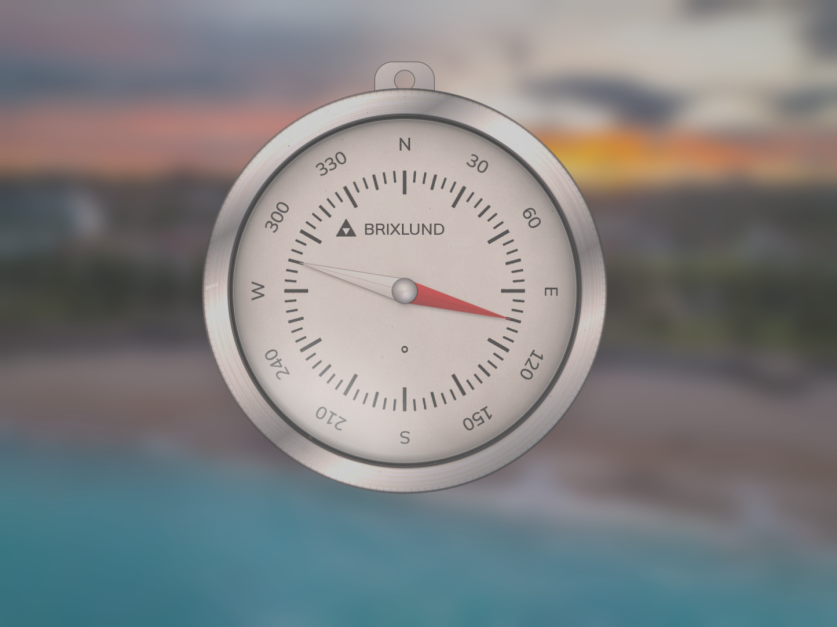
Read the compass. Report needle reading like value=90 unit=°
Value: value=105 unit=°
